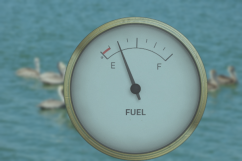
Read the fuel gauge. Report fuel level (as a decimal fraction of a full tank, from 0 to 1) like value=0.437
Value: value=0.25
